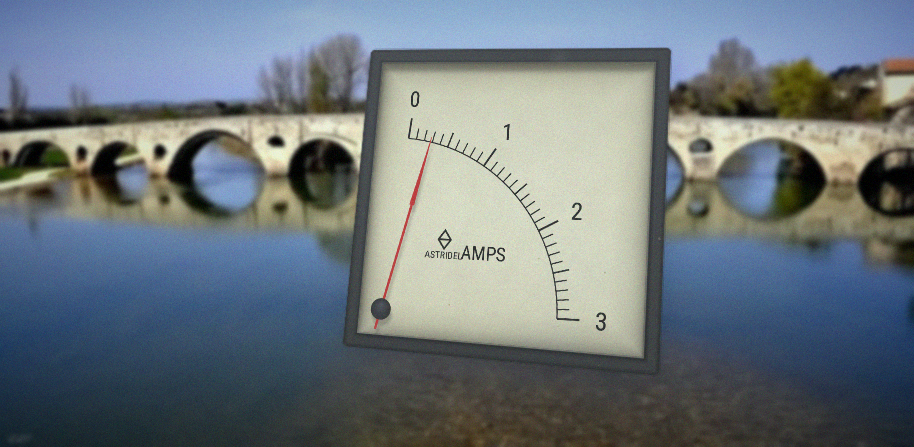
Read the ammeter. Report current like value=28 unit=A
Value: value=0.3 unit=A
